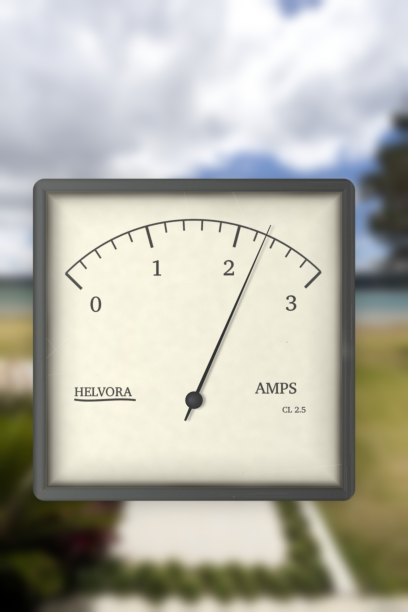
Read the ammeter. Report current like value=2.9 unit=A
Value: value=2.3 unit=A
